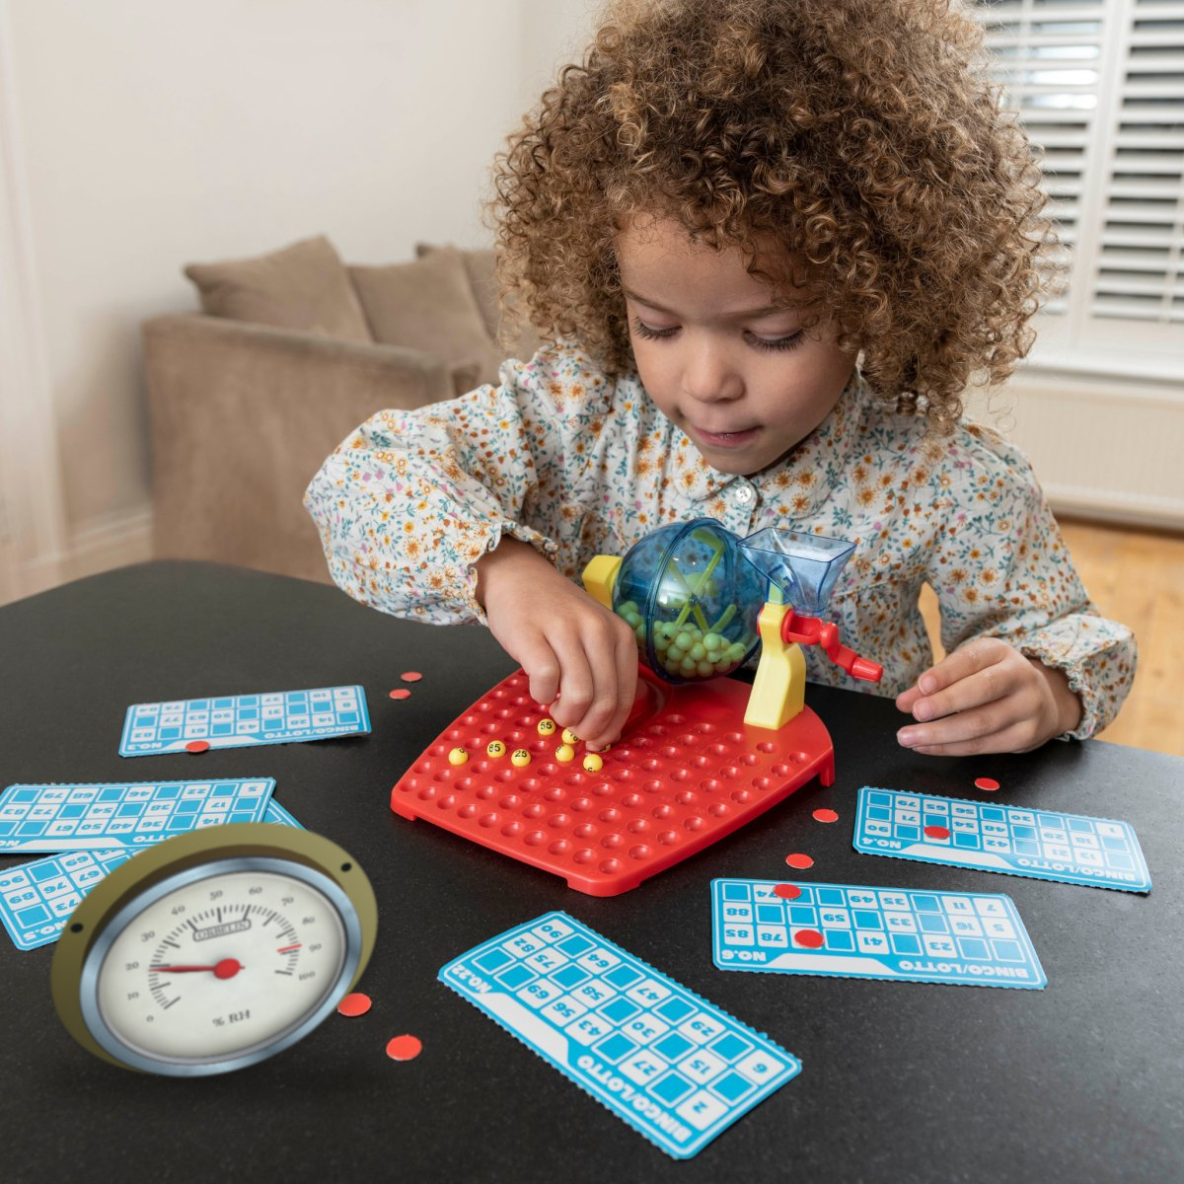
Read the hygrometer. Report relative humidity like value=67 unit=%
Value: value=20 unit=%
